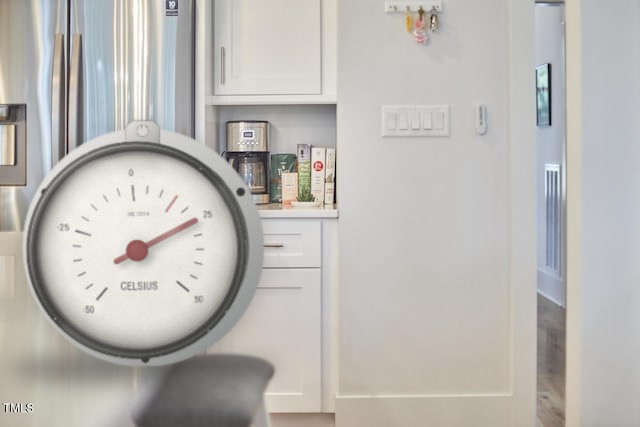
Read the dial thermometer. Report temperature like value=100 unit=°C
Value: value=25 unit=°C
